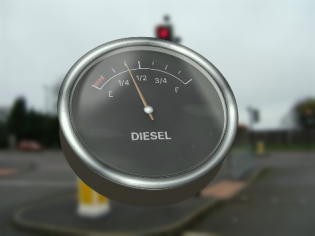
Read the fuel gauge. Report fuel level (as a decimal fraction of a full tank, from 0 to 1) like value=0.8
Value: value=0.375
